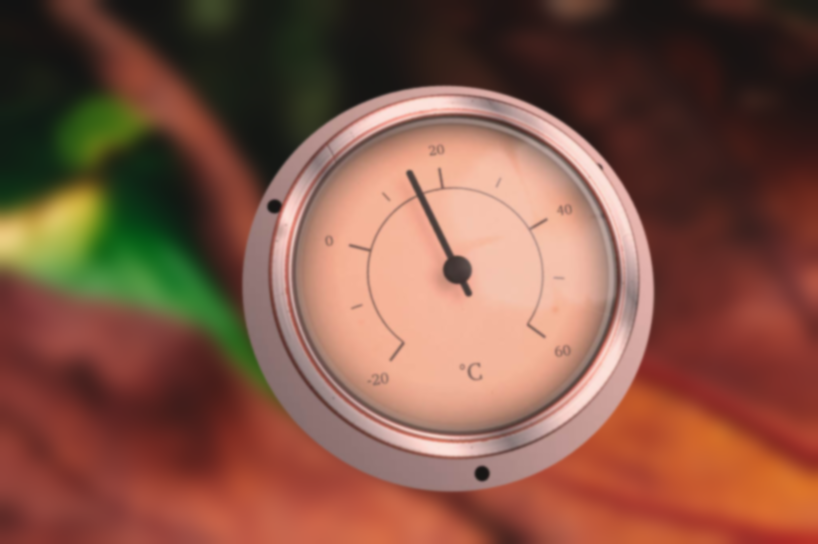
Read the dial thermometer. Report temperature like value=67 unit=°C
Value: value=15 unit=°C
